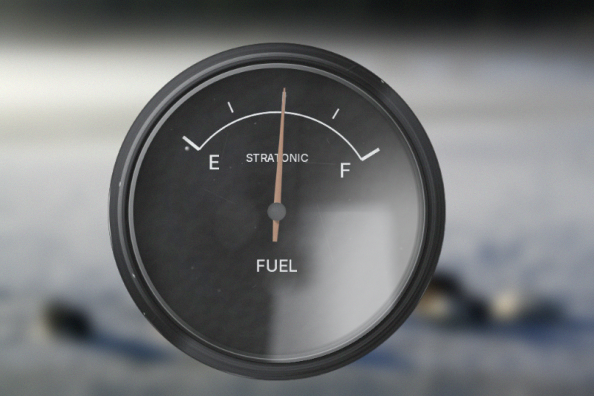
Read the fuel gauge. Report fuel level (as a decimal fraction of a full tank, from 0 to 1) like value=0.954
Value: value=0.5
